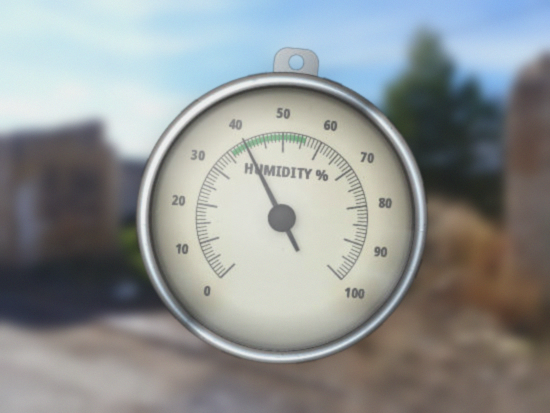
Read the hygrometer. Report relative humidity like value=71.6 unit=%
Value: value=40 unit=%
